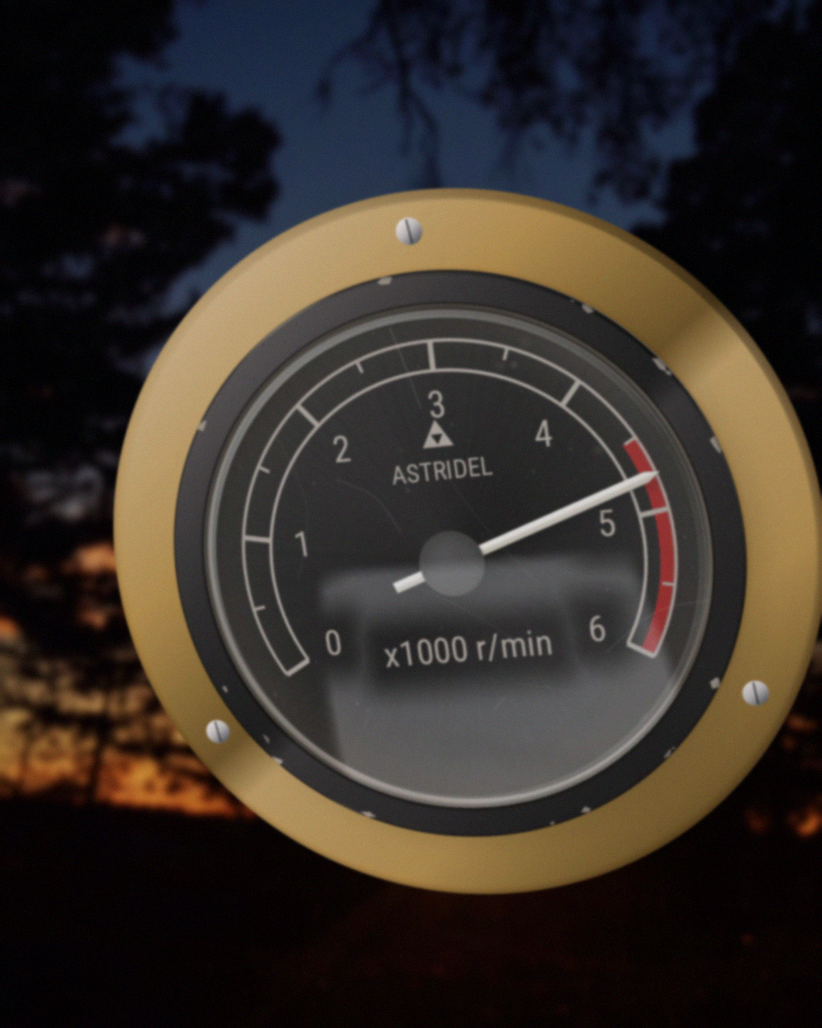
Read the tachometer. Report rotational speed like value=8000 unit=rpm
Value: value=4750 unit=rpm
